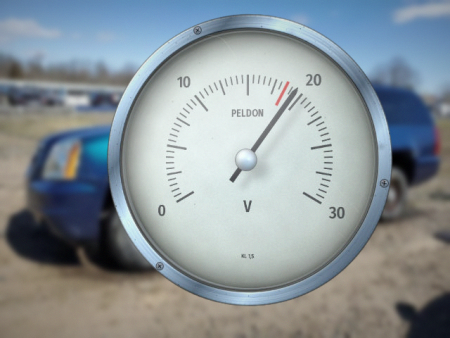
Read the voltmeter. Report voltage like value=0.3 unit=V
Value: value=19.5 unit=V
